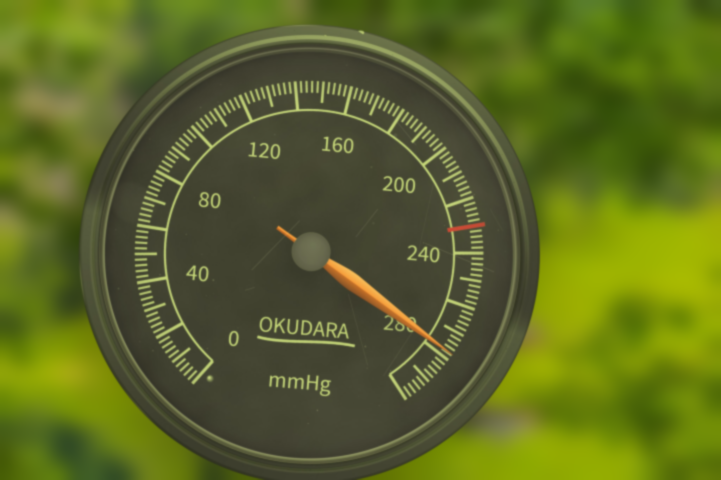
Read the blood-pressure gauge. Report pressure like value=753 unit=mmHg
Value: value=278 unit=mmHg
